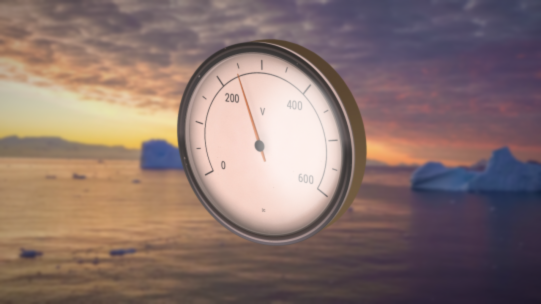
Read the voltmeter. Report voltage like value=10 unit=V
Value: value=250 unit=V
